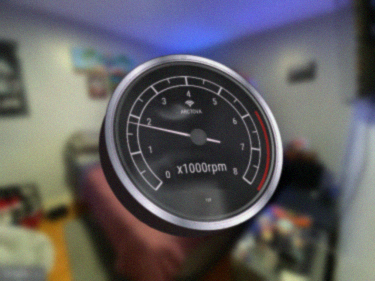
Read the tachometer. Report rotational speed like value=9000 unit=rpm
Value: value=1750 unit=rpm
